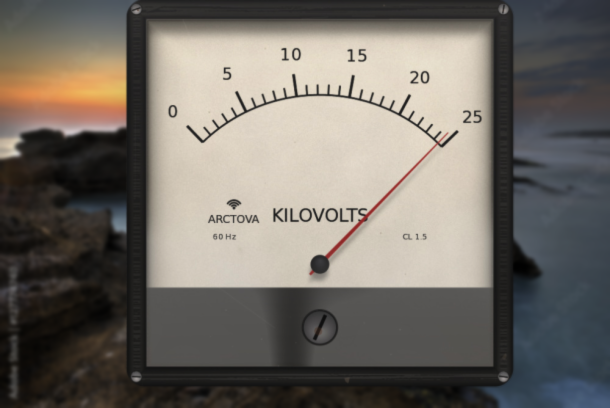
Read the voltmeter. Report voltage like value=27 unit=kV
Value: value=24.5 unit=kV
